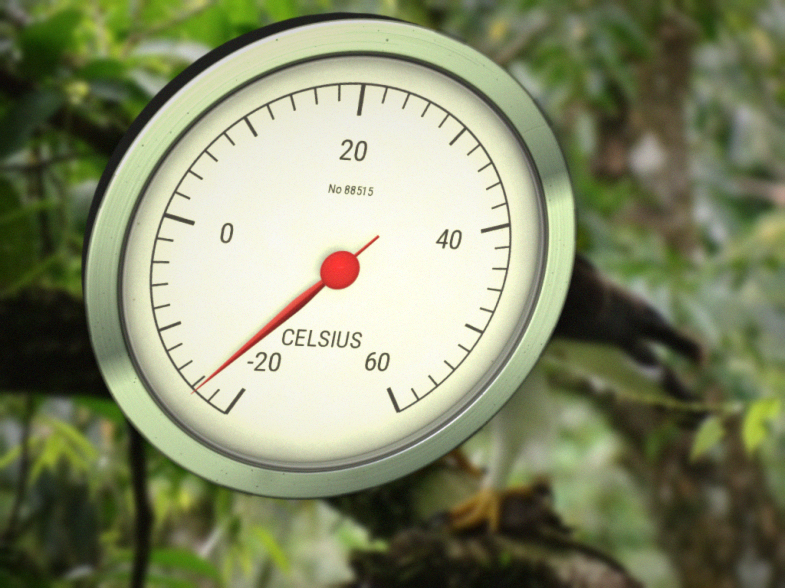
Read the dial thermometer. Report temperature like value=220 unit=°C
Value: value=-16 unit=°C
